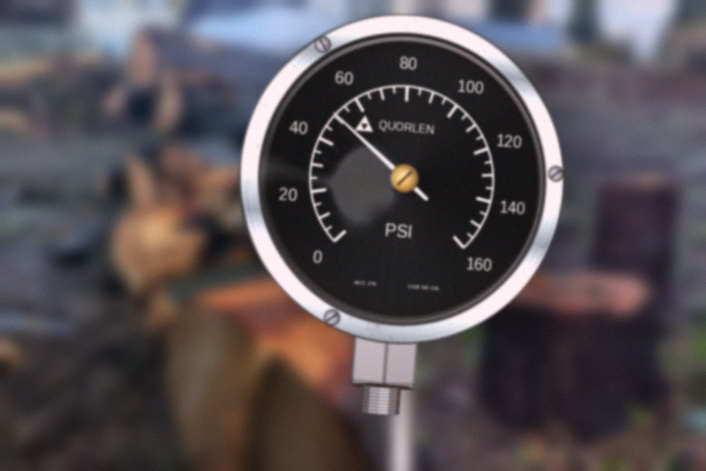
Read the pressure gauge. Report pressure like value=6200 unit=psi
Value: value=50 unit=psi
